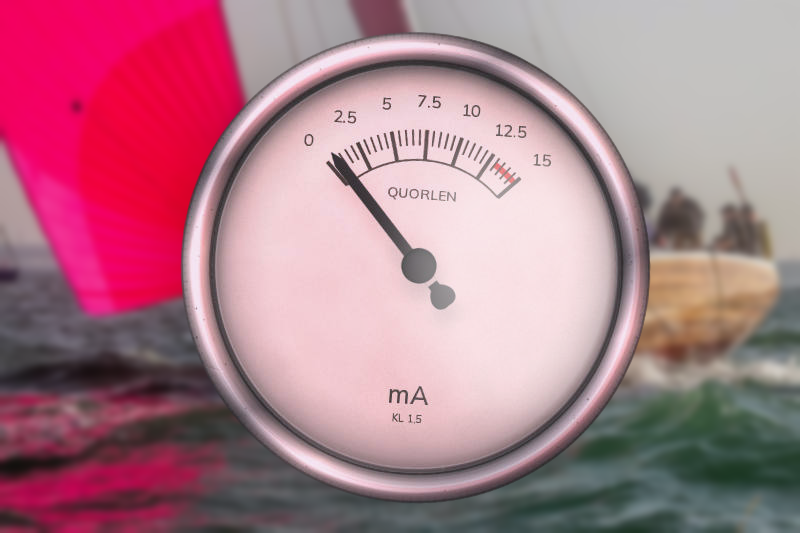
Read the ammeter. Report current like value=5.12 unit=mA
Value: value=0.5 unit=mA
